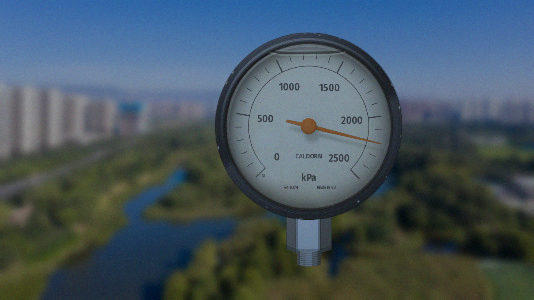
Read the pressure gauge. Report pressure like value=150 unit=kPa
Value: value=2200 unit=kPa
